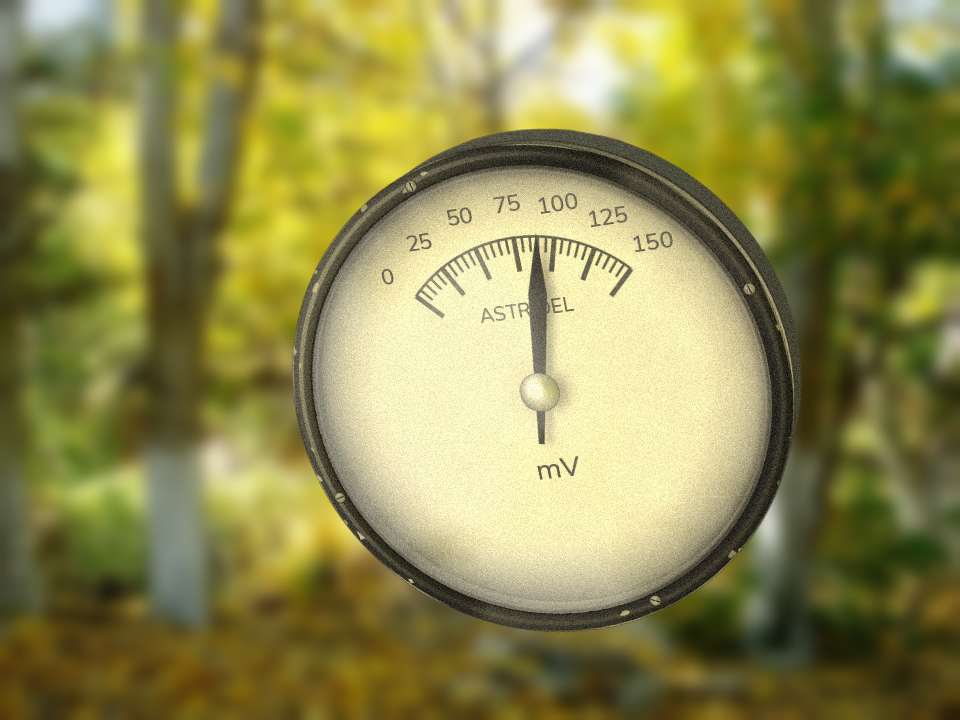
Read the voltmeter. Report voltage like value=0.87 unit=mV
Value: value=90 unit=mV
